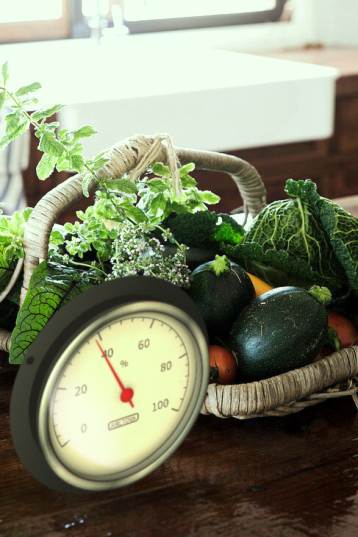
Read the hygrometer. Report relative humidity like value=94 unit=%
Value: value=38 unit=%
